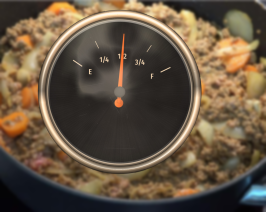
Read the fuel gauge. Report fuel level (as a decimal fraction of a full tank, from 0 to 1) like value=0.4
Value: value=0.5
